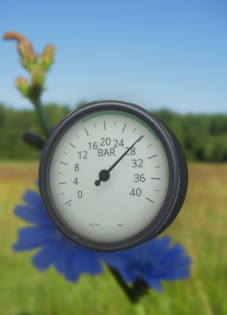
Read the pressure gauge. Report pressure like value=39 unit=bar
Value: value=28 unit=bar
